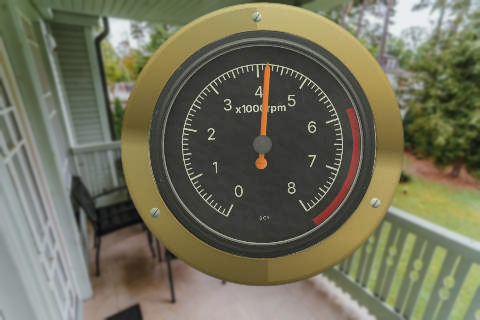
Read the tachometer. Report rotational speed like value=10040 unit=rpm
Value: value=4200 unit=rpm
